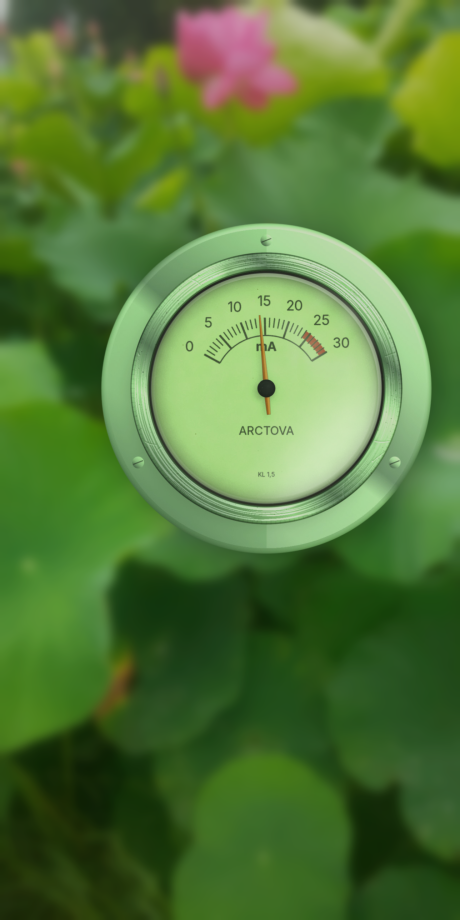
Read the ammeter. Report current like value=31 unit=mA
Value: value=14 unit=mA
